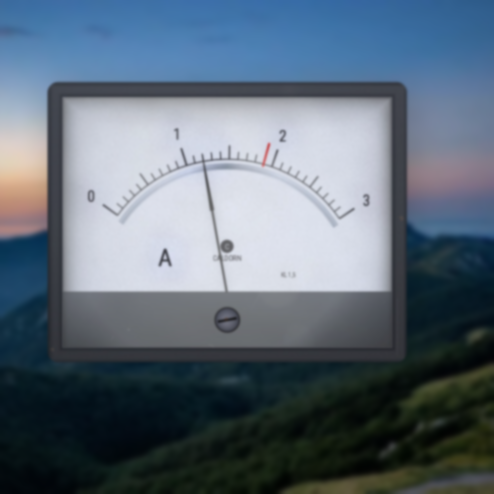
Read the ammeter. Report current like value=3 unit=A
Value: value=1.2 unit=A
